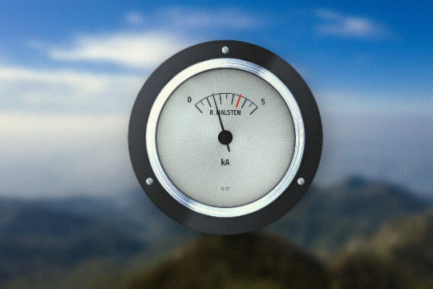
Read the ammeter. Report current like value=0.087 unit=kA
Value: value=1.5 unit=kA
